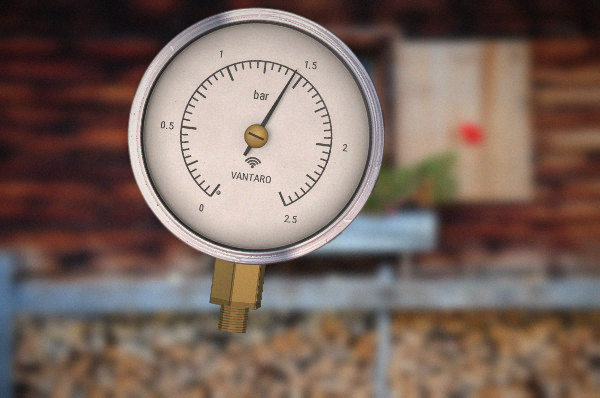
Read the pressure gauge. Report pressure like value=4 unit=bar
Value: value=1.45 unit=bar
